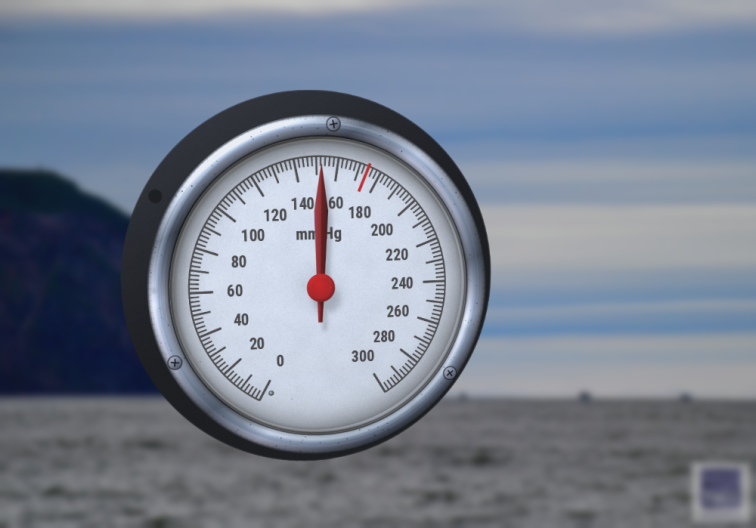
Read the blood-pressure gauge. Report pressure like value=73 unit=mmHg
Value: value=152 unit=mmHg
